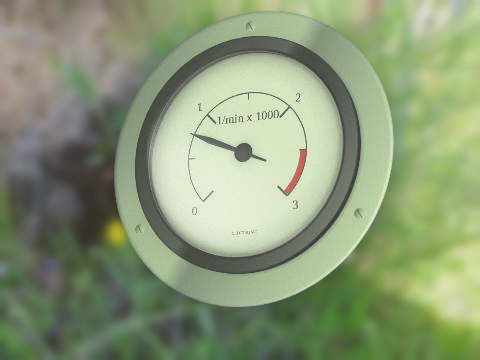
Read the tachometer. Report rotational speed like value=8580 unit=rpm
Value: value=750 unit=rpm
